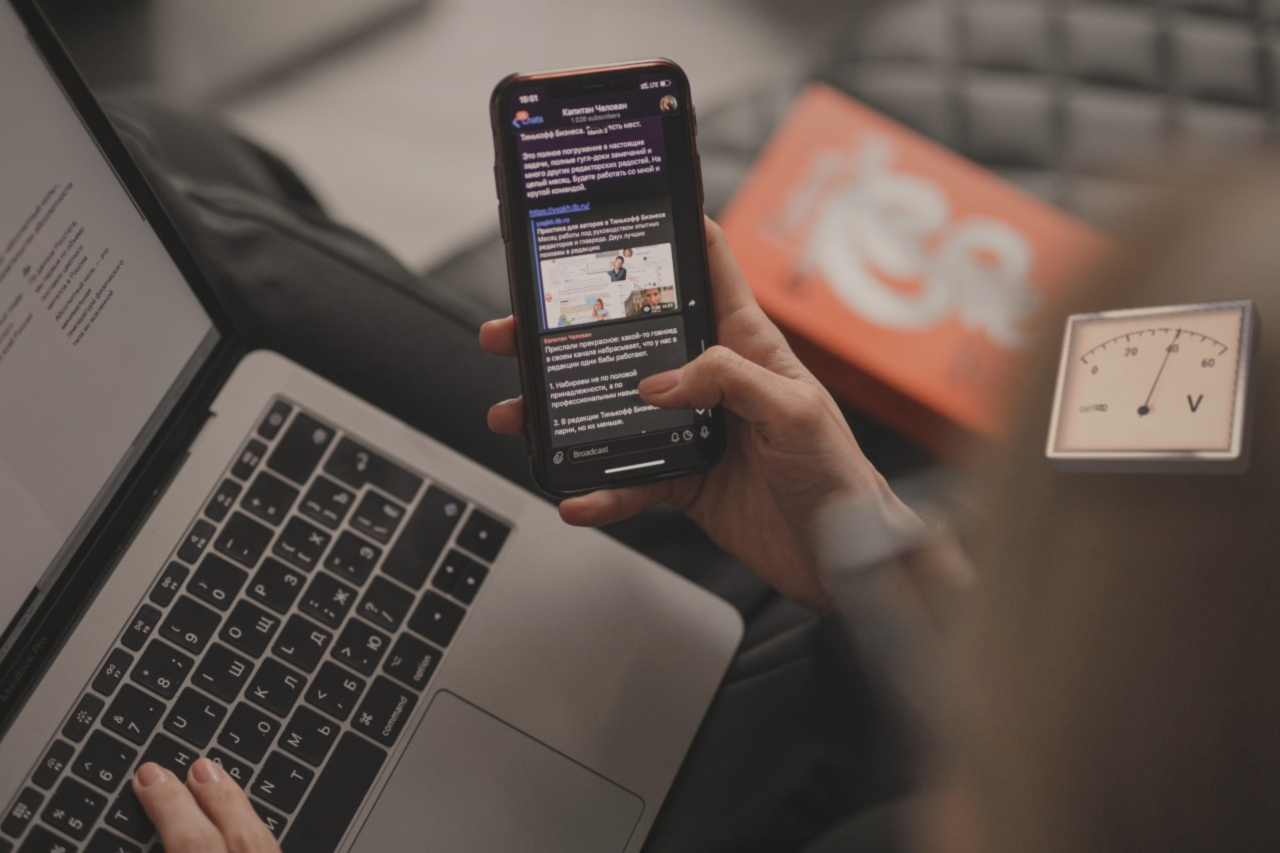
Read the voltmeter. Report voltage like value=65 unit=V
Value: value=40 unit=V
